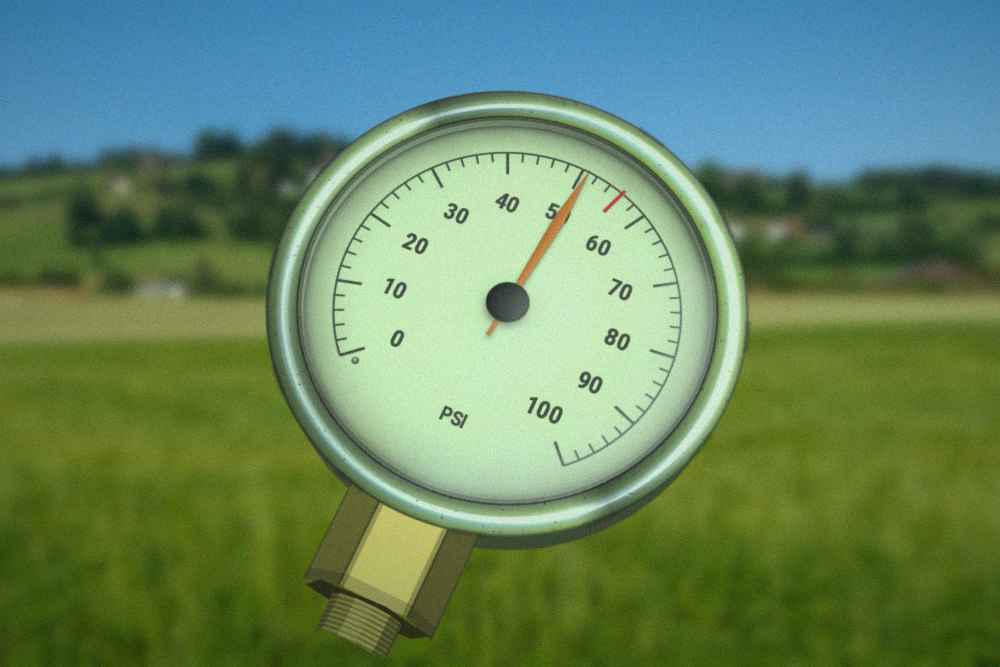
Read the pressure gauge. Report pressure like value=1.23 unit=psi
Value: value=51 unit=psi
